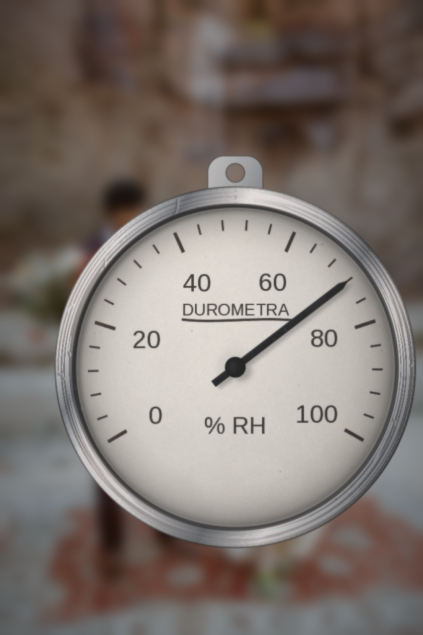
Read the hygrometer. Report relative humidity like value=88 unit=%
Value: value=72 unit=%
